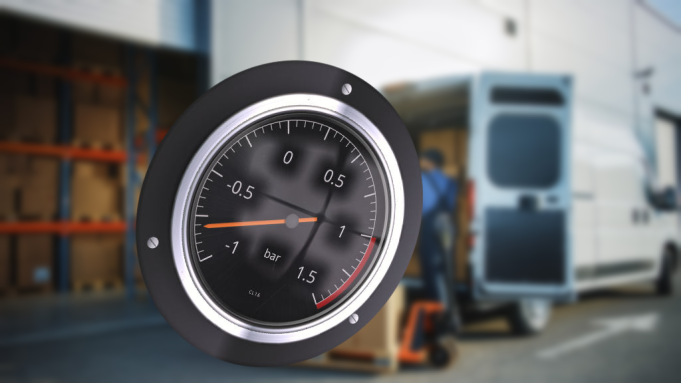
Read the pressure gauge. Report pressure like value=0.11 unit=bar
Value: value=-0.8 unit=bar
